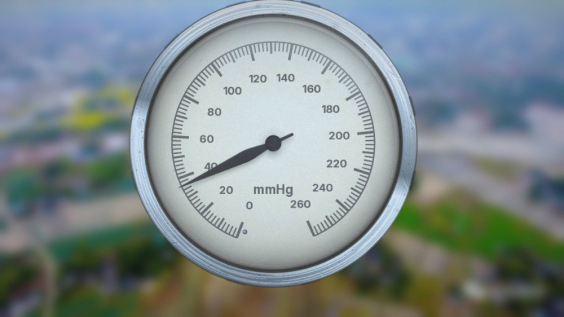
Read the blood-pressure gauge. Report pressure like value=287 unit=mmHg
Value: value=36 unit=mmHg
